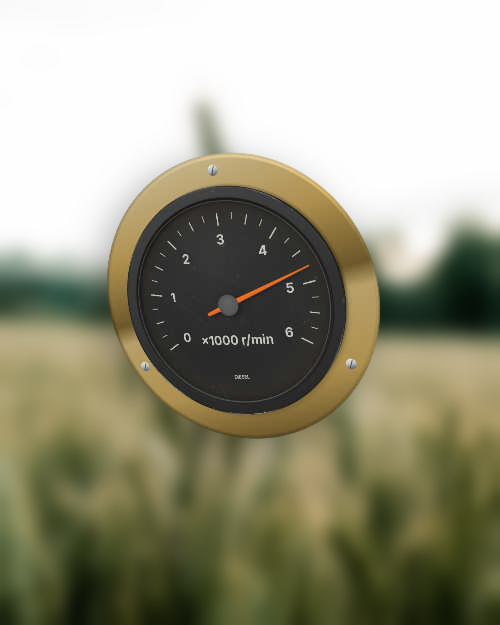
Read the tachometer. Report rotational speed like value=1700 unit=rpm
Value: value=4750 unit=rpm
